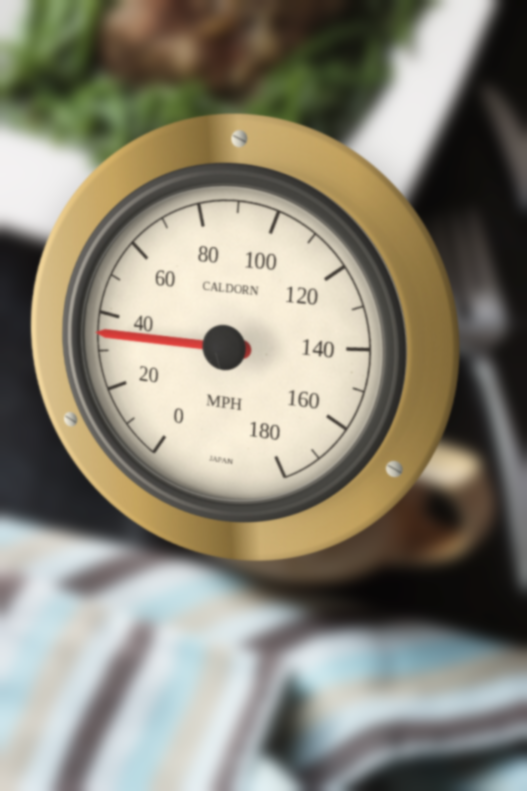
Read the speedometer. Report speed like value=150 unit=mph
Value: value=35 unit=mph
